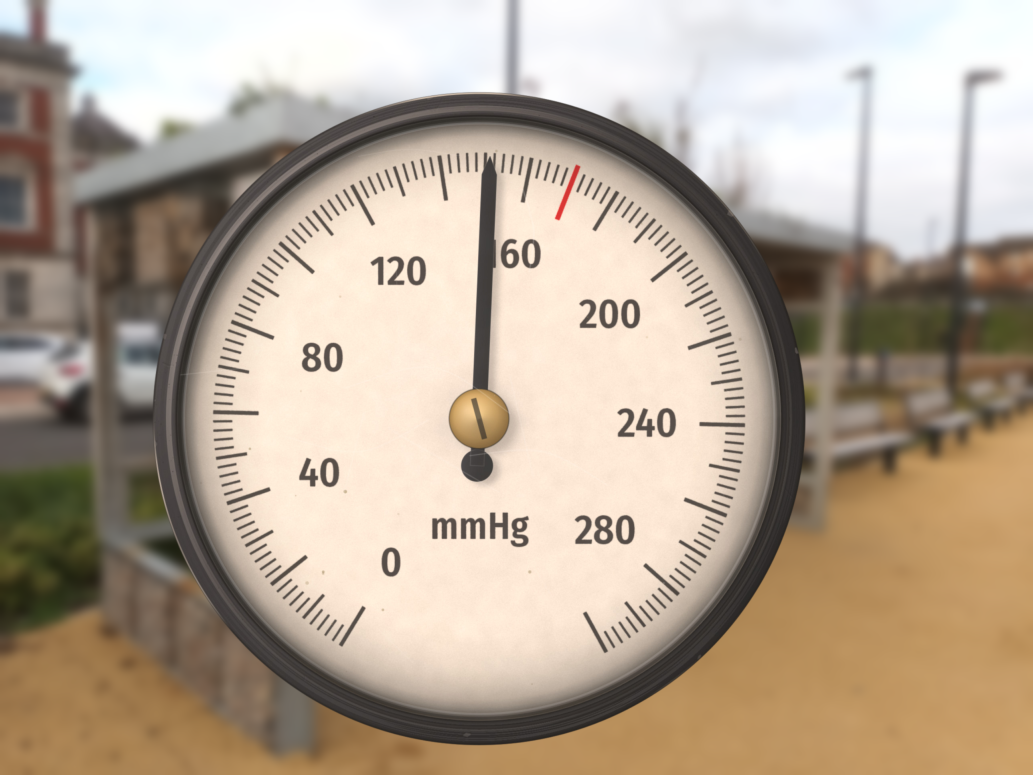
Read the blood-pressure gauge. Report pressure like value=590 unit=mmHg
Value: value=151 unit=mmHg
